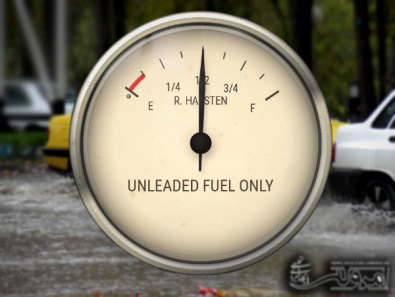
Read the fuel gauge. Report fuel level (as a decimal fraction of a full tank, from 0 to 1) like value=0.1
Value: value=0.5
